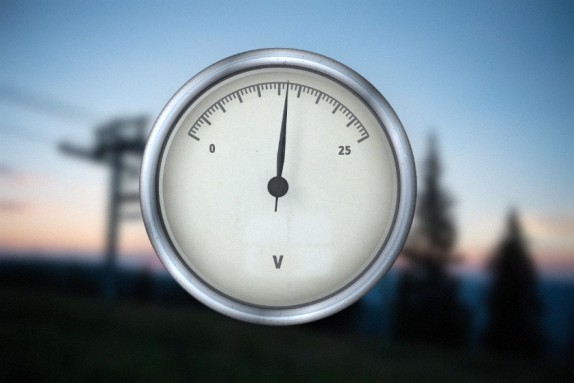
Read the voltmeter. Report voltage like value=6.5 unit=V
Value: value=13.5 unit=V
